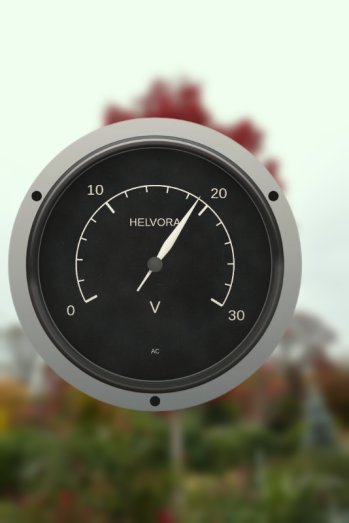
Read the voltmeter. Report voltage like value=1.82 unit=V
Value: value=19 unit=V
